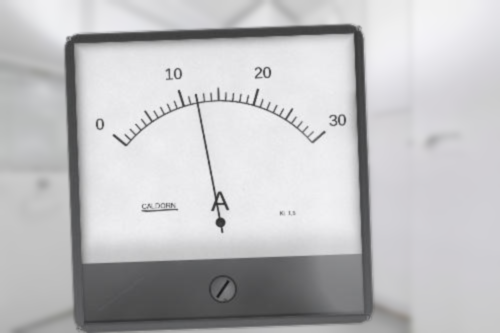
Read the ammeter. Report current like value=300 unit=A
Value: value=12 unit=A
